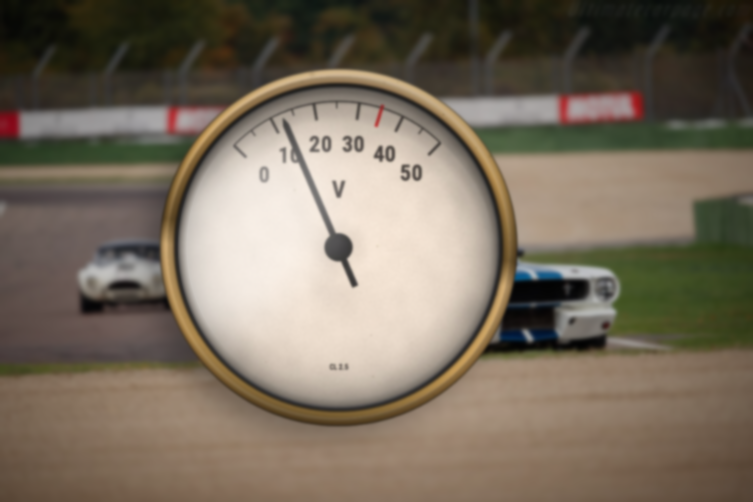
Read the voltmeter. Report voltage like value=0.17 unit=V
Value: value=12.5 unit=V
